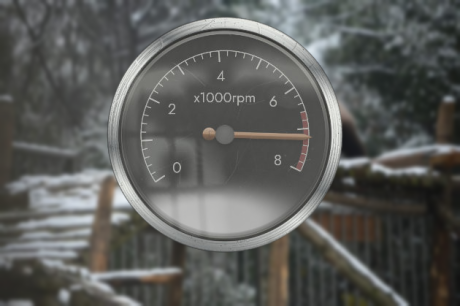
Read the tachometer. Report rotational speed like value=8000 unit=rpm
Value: value=7200 unit=rpm
